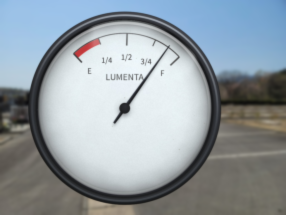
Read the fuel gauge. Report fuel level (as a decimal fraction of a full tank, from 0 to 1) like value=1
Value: value=0.875
